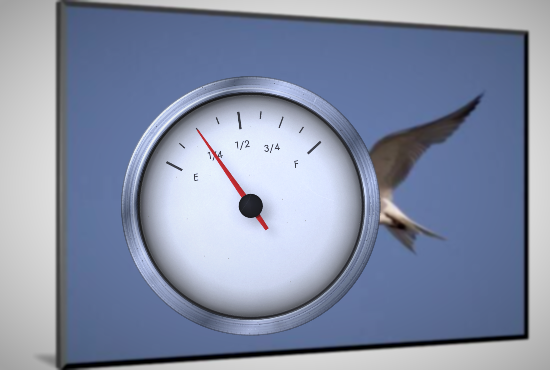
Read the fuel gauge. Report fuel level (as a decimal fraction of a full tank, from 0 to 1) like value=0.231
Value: value=0.25
